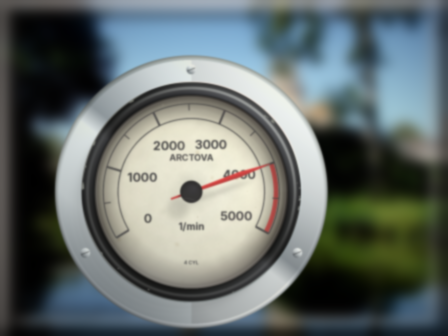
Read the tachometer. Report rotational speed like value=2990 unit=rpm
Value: value=4000 unit=rpm
